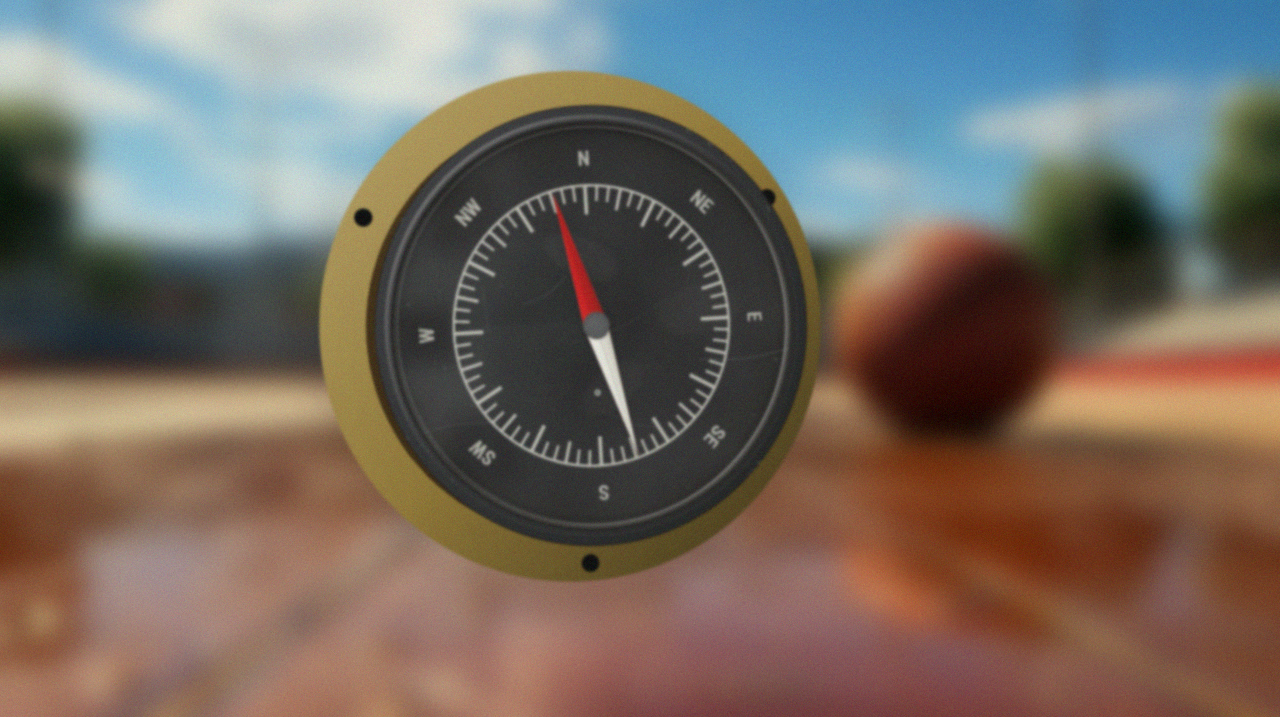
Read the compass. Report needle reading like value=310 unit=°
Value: value=345 unit=°
